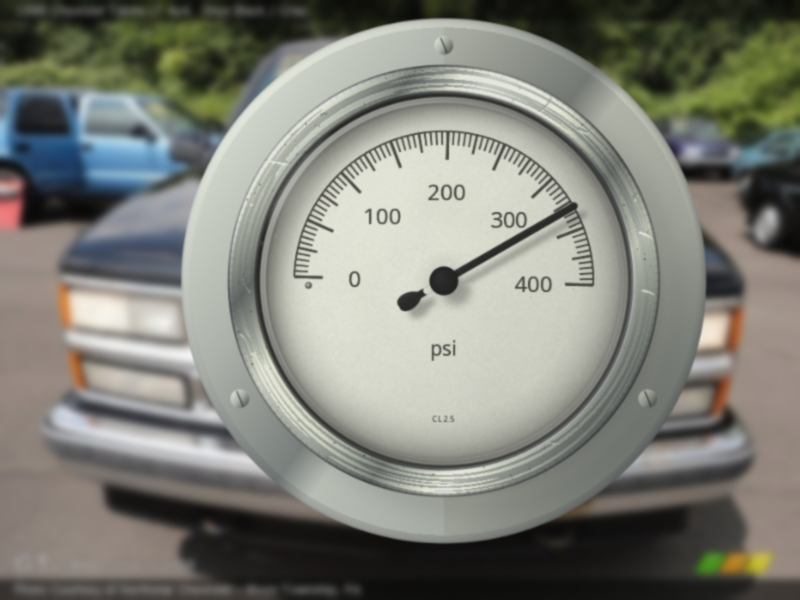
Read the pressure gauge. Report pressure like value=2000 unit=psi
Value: value=330 unit=psi
